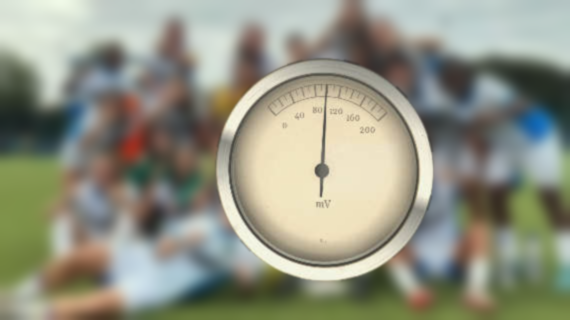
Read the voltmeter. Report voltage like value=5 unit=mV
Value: value=100 unit=mV
